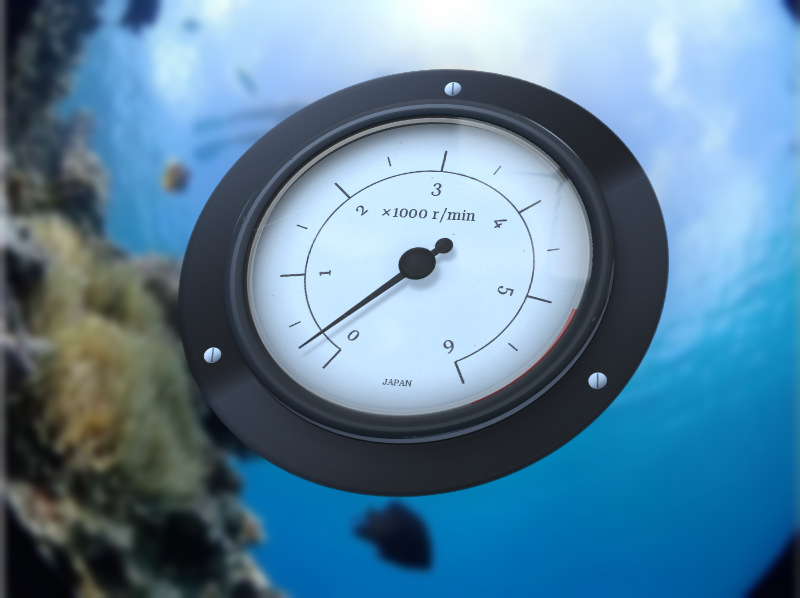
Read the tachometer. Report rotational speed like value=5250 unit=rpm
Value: value=250 unit=rpm
